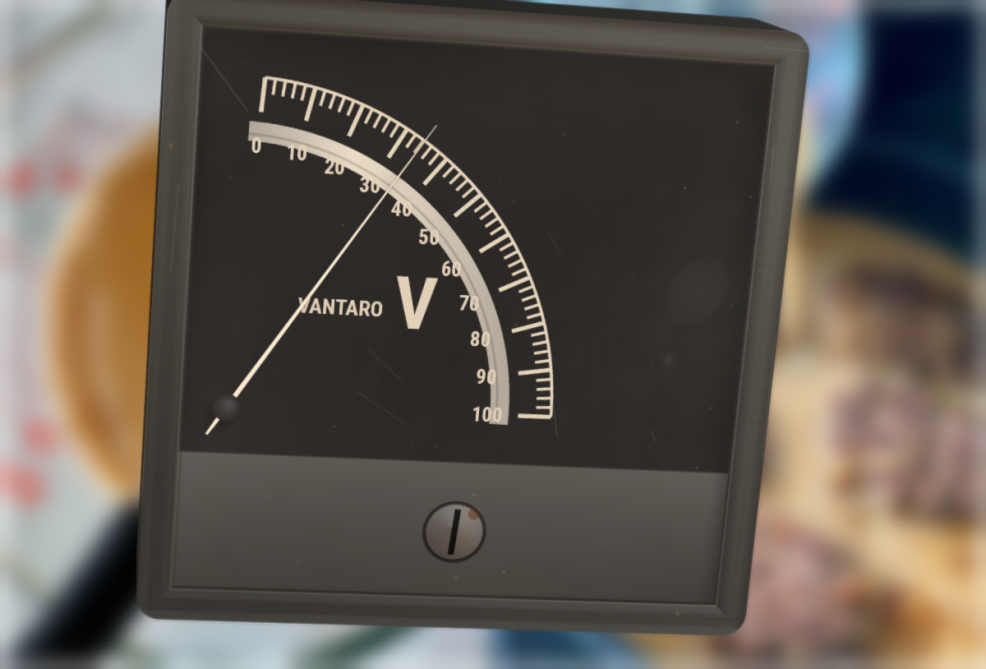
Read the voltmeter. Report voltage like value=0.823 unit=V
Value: value=34 unit=V
